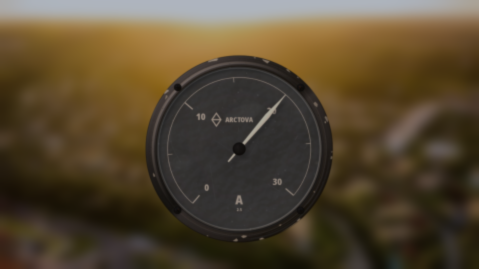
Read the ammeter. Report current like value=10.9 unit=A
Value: value=20 unit=A
